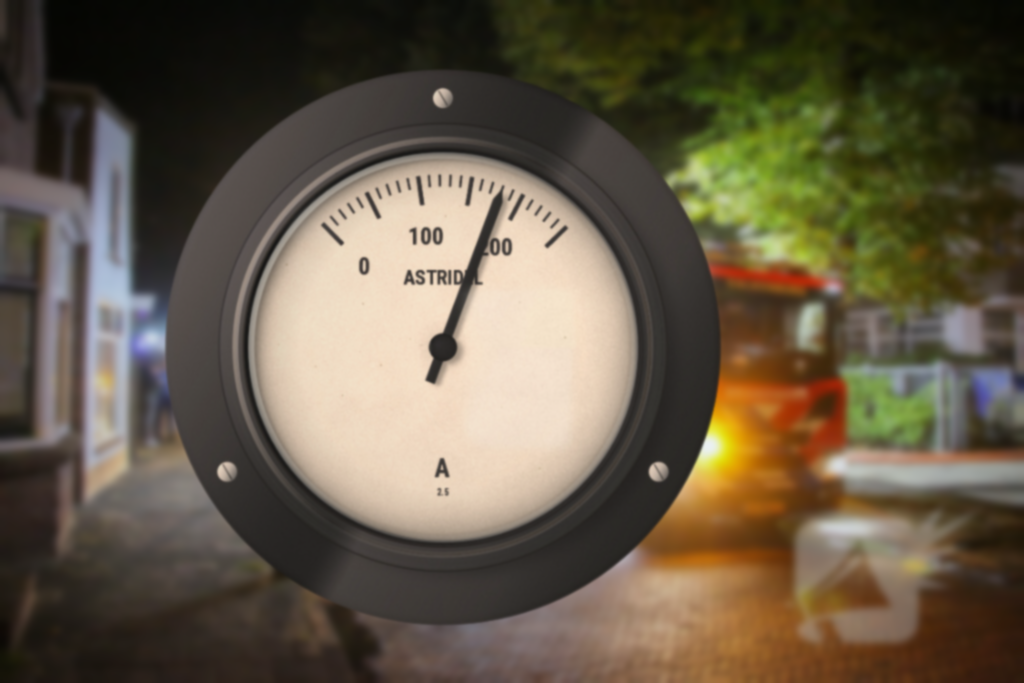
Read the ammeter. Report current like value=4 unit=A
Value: value=180 unit=A
